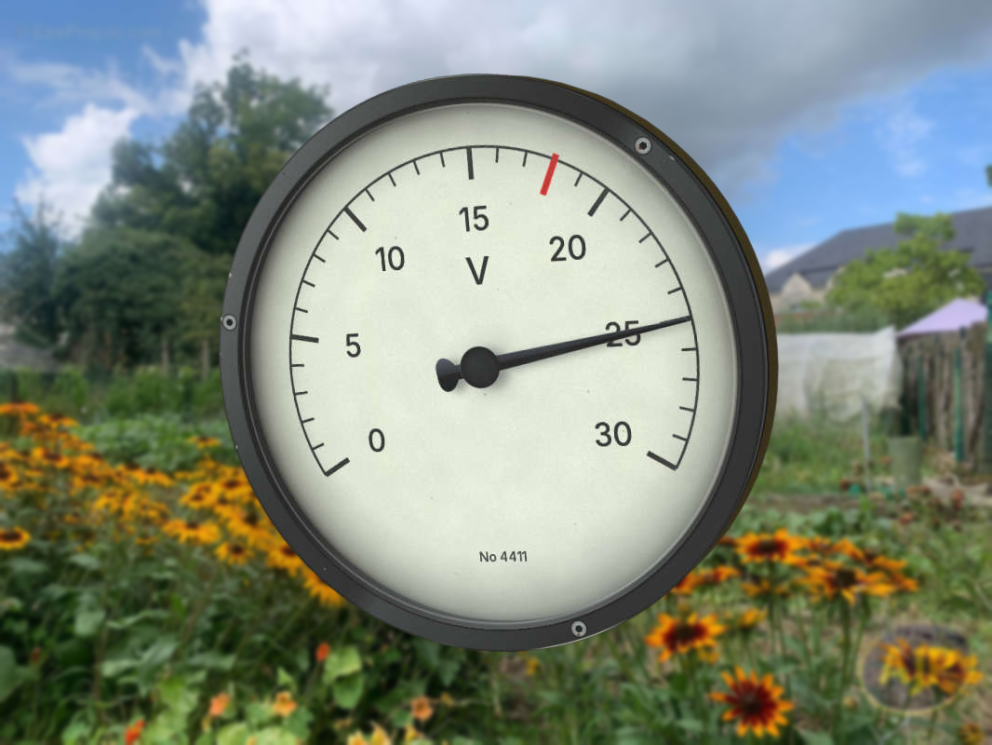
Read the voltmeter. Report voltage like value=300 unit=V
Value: value=25 unit=V
